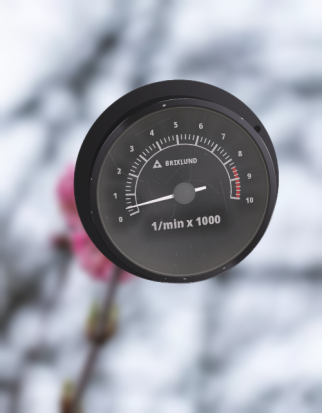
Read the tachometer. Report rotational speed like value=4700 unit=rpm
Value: value=400 unit=rpm
